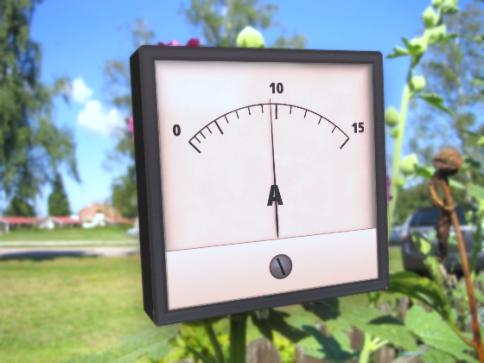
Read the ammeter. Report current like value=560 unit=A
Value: value=9.5 unit=A
